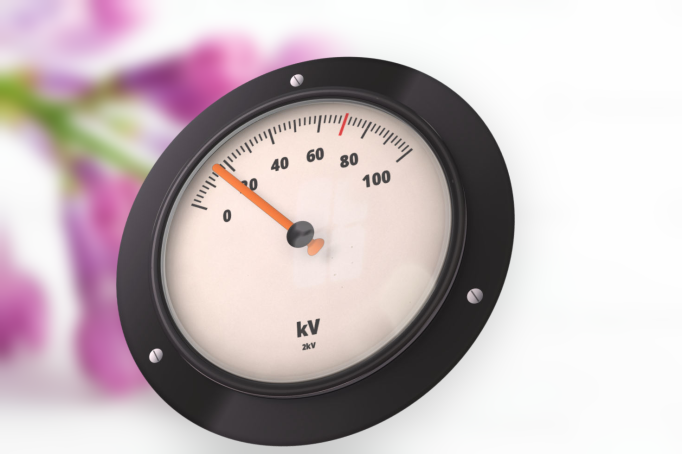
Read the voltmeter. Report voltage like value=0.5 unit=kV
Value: value=16 unit=kV
